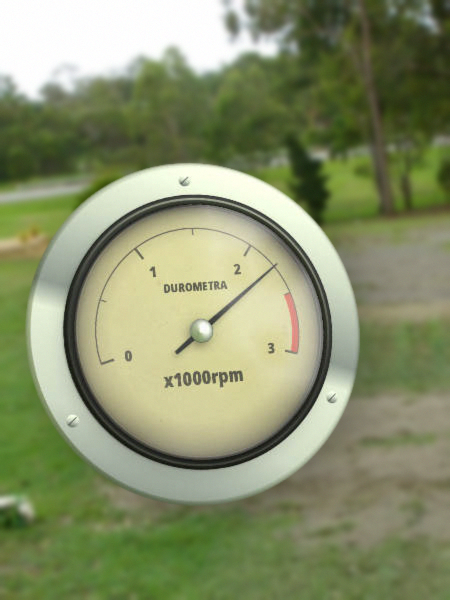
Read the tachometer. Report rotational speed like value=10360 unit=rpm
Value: value=2250 unit=rpm
